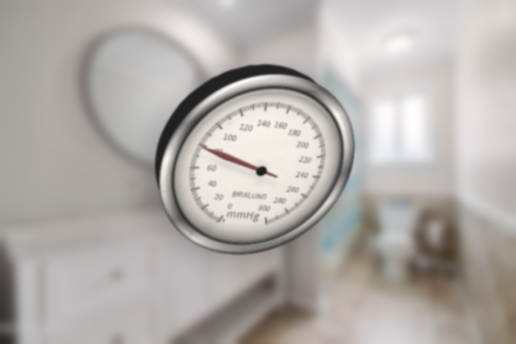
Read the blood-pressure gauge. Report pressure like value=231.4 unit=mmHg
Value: value=80 unit=mmHg
